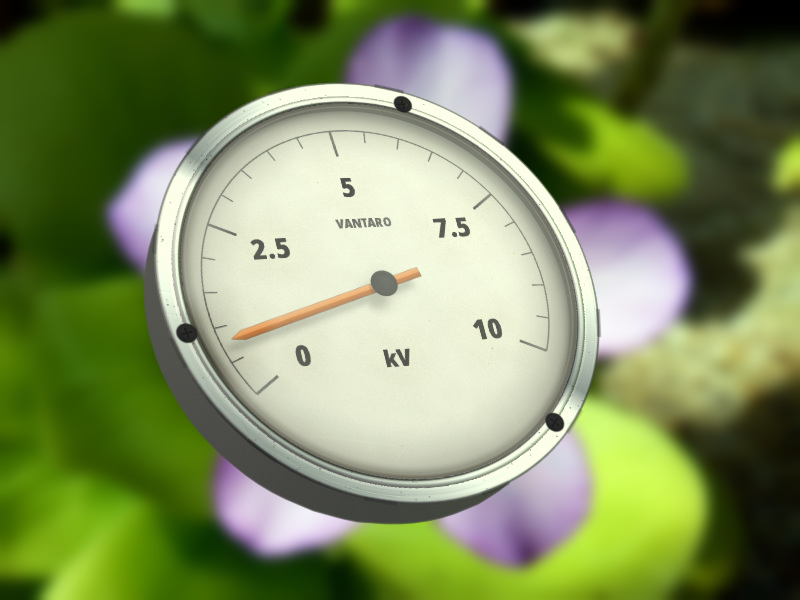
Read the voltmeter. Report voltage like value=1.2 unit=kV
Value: value=0.75 unit=kV
